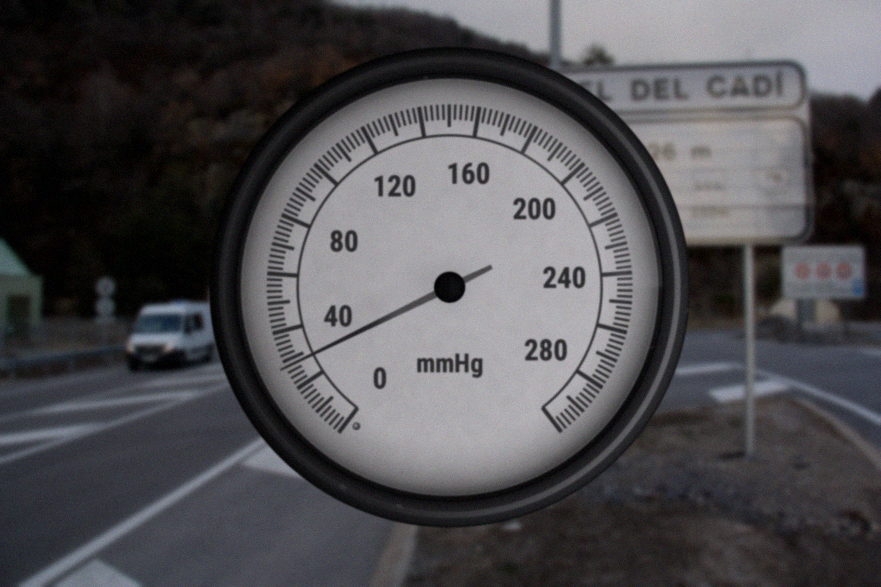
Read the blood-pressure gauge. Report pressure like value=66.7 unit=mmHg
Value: value=28 unit=mmHg
